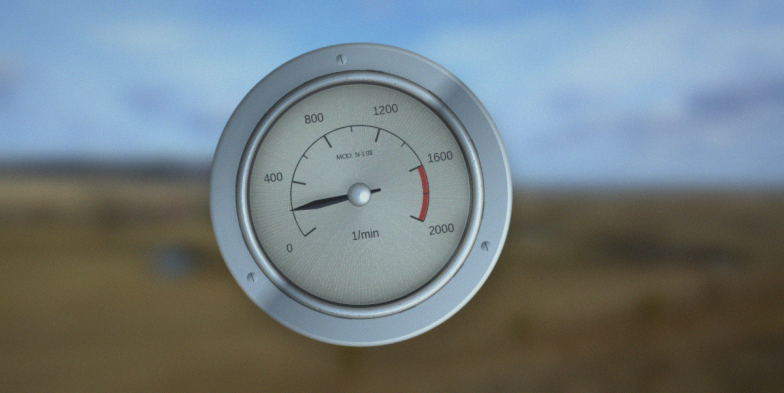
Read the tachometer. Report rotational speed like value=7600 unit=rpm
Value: value=200 unit=rpm
